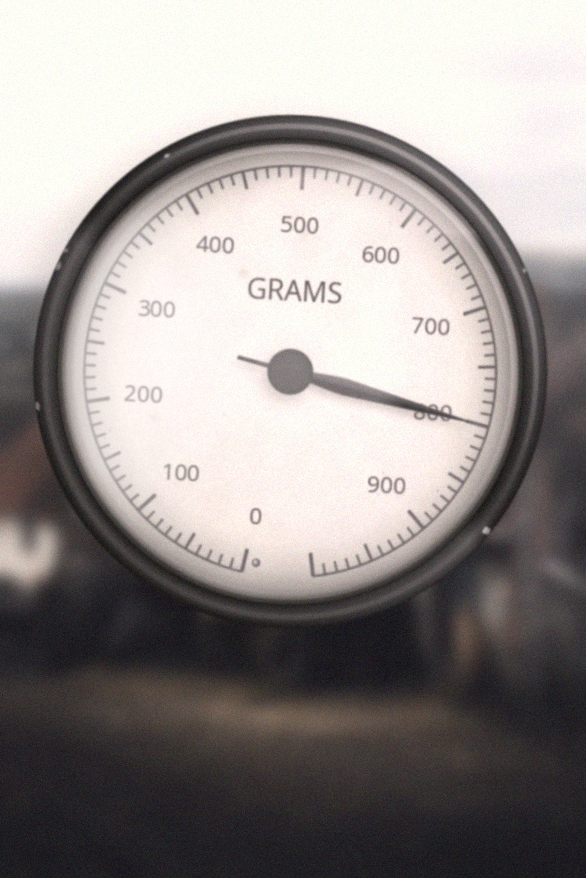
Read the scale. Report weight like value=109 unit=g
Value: value=800 unit=g
